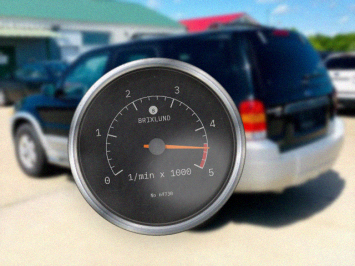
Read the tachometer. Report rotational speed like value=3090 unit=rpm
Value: value=4500 unit=rpm
